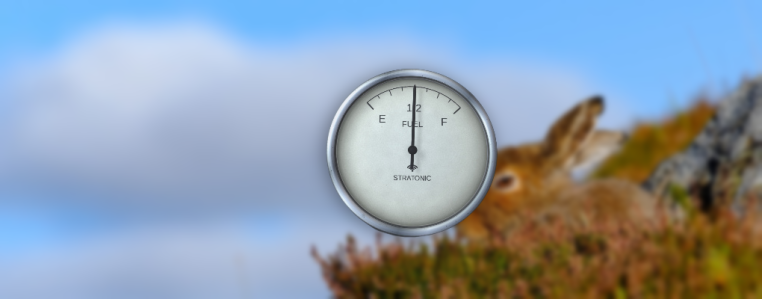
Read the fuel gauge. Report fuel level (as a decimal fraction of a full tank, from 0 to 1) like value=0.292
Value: value=0.5
